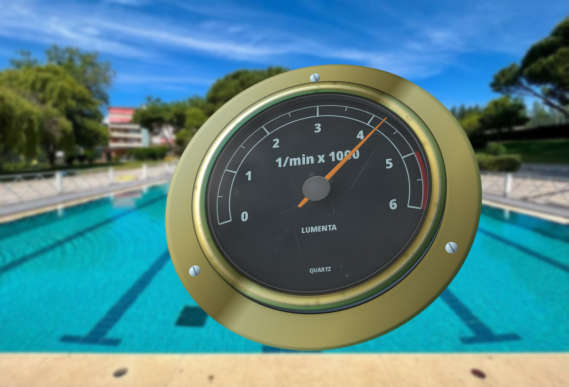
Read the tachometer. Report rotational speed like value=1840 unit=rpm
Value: value=4250 unit=rpm
